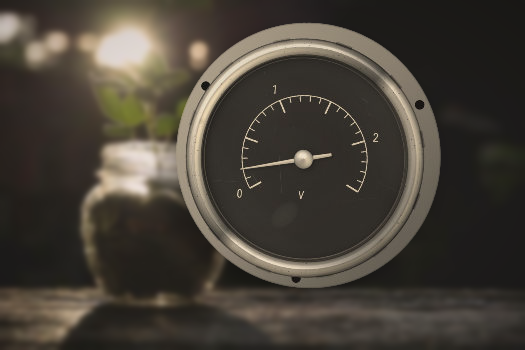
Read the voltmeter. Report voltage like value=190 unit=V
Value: value=0.2 unit=V
